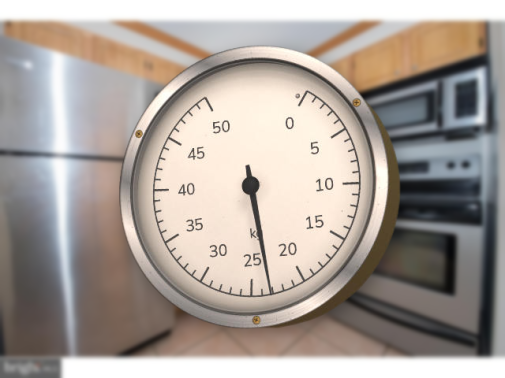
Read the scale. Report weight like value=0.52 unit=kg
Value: value=23 unit=kg
